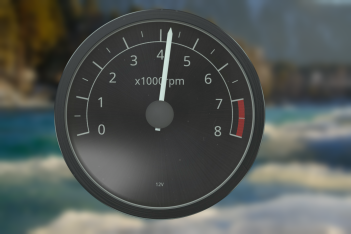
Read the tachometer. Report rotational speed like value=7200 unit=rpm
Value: value=4250 unit=rpm
